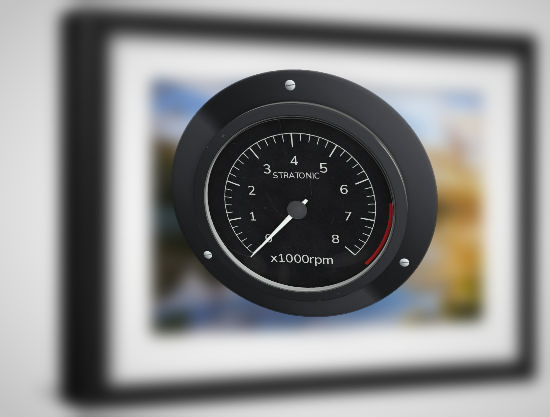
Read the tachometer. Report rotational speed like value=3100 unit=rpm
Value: value=0 unit=rpm
